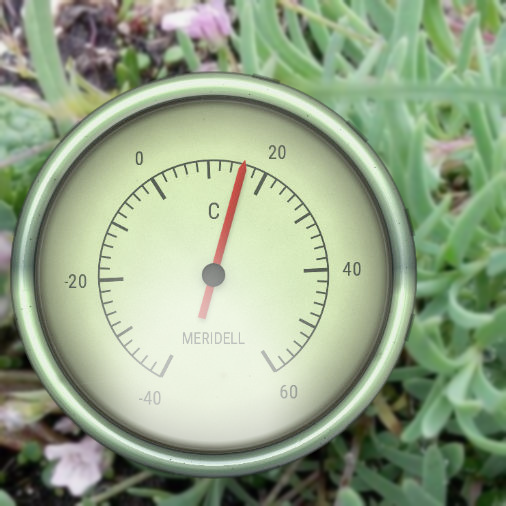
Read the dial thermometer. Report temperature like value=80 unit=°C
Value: value=16 unit=°C
